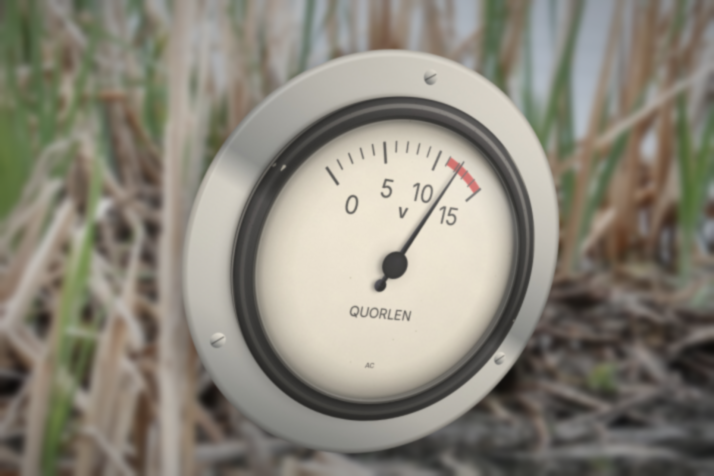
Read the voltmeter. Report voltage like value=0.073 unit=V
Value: value=12 unit=V
